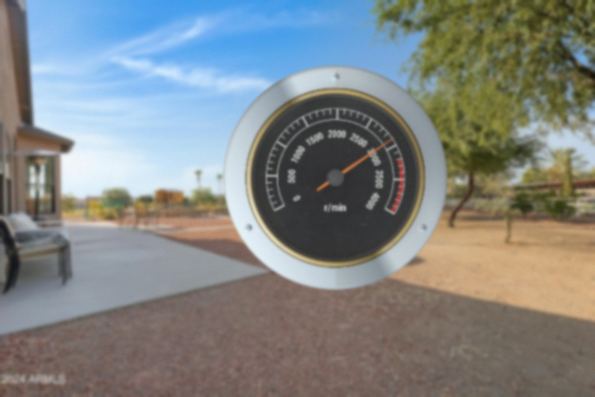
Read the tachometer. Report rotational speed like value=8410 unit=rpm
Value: value=2900 unit=rpm
